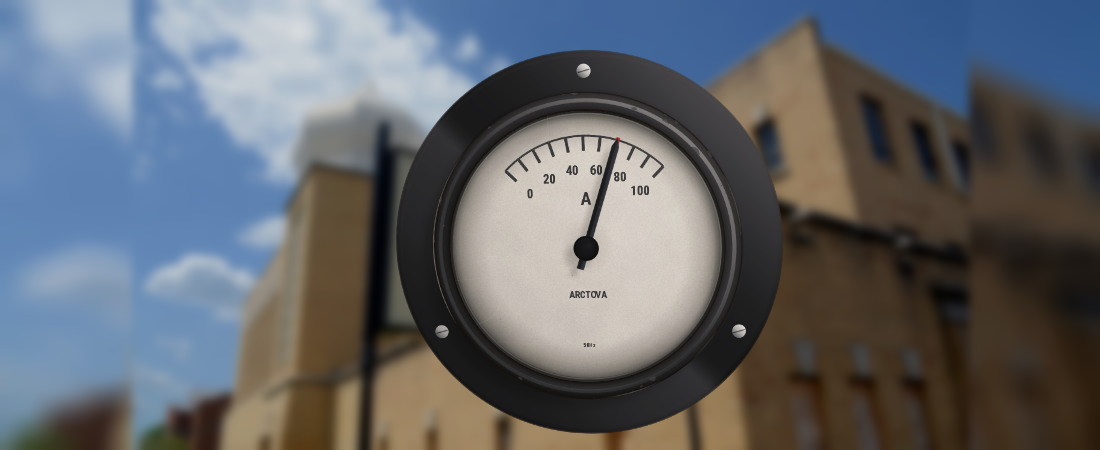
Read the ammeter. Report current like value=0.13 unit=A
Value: value=70 unit=A
